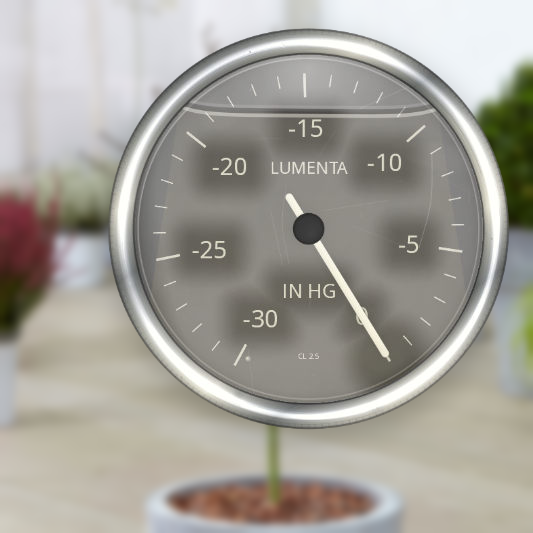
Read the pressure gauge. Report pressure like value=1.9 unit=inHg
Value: value=0 unit=inHg
